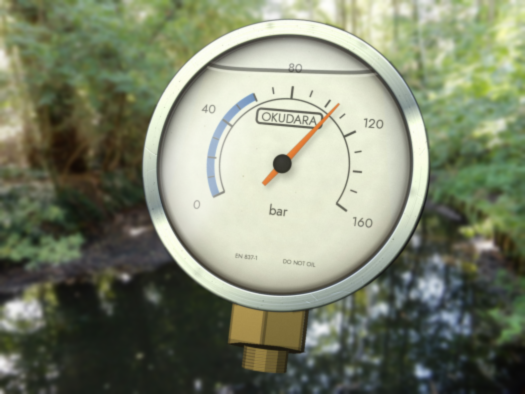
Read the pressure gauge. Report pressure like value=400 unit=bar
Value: value=105 unit=bar
